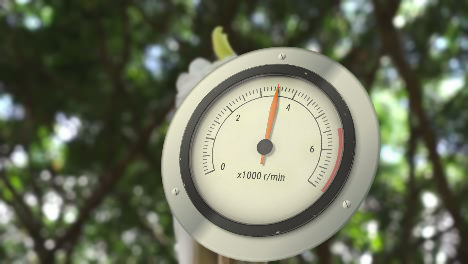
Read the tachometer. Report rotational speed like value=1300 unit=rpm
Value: value=3500 unit=rpm
